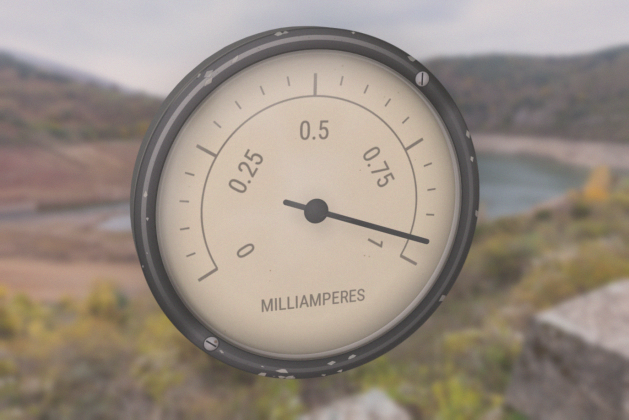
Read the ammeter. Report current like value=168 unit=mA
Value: value=0.95 unit=mA
